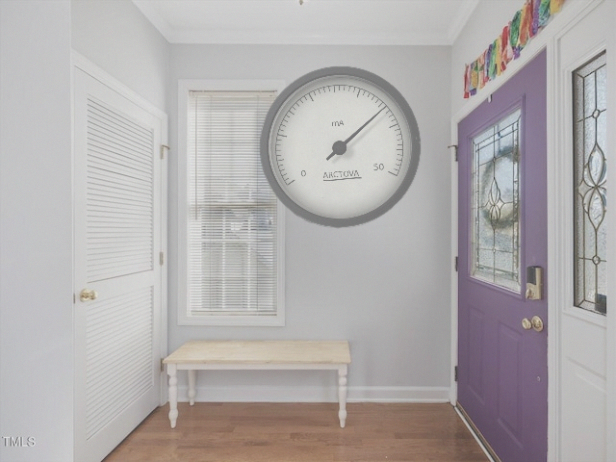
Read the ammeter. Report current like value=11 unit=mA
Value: value=36 unit=mA
